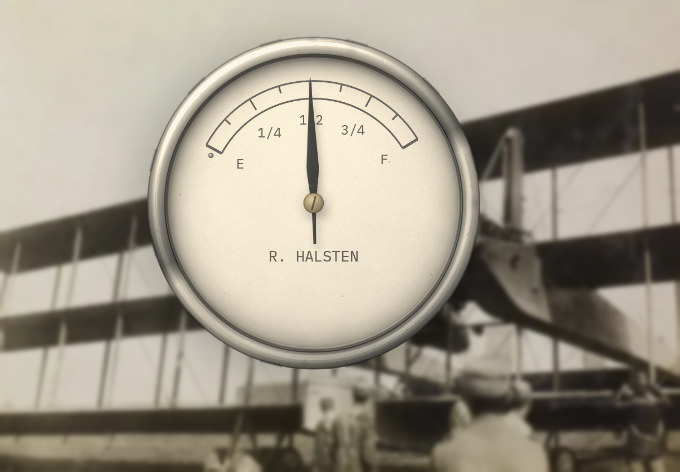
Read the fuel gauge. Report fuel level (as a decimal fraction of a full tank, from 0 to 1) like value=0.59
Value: value=0.5
